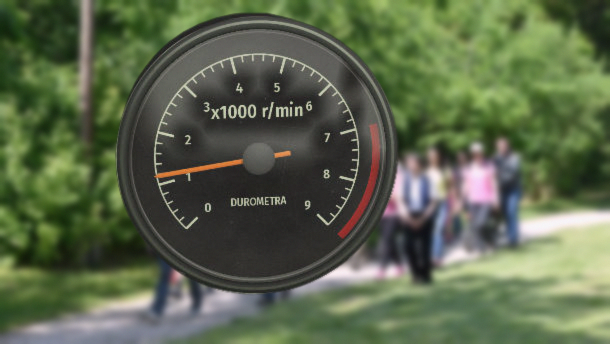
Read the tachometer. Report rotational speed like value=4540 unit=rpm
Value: value=1200 unit=rpm
